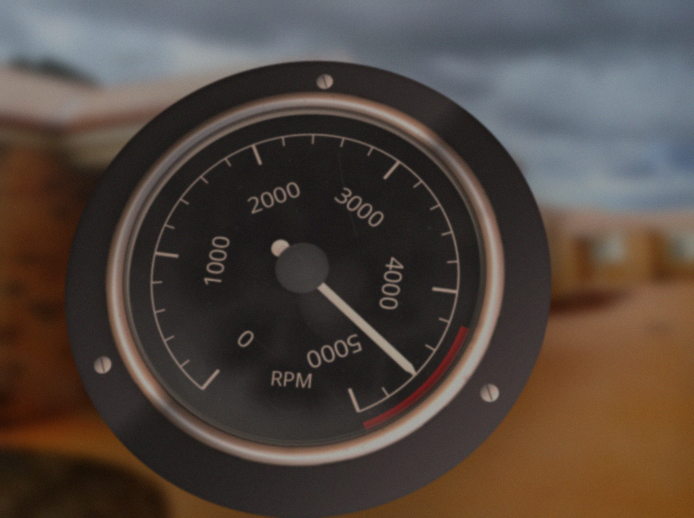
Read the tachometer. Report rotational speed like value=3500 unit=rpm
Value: value=4600 unit=rpm
